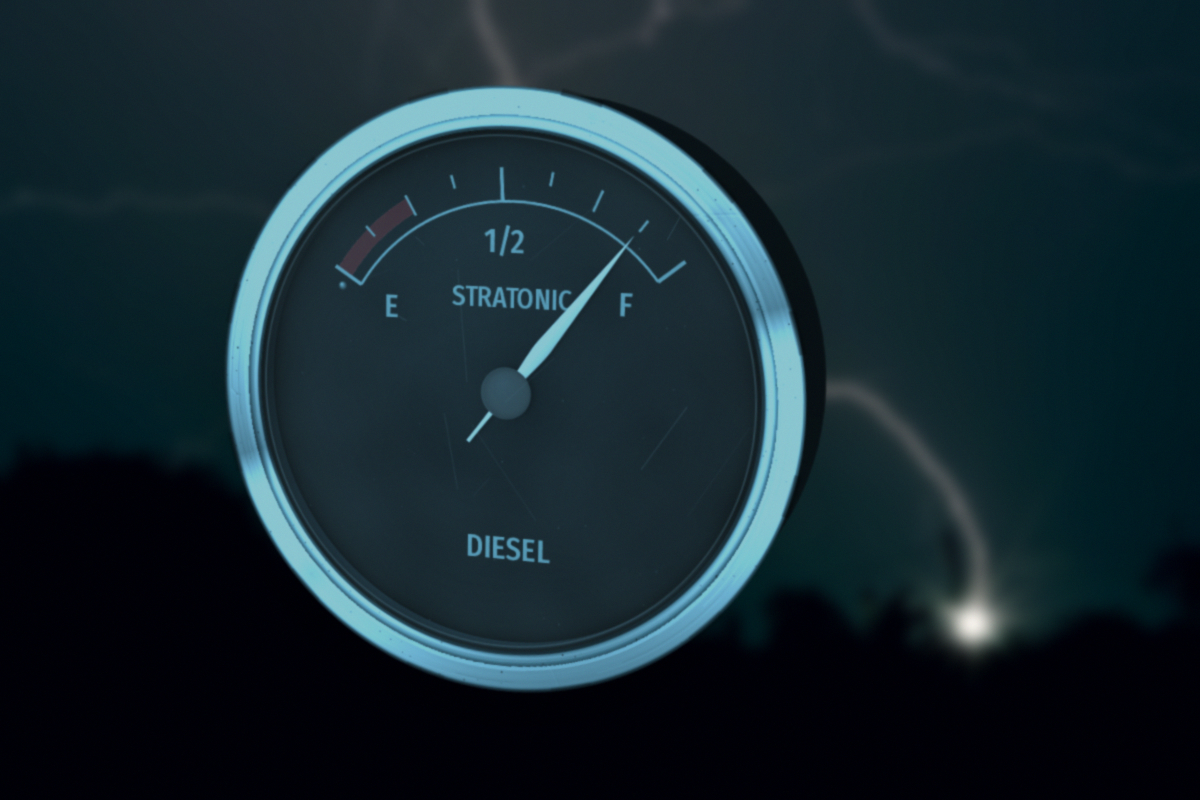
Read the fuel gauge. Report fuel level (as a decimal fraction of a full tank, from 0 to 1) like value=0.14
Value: value=0.875
